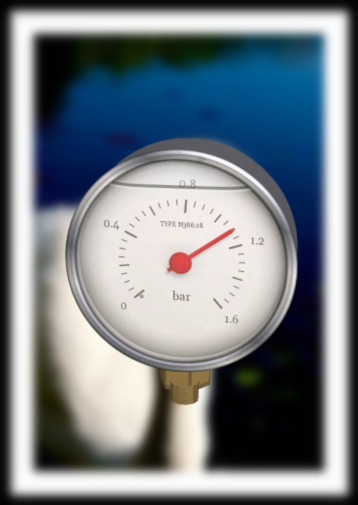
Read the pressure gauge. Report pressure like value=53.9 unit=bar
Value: value=1.1 unit=bar
